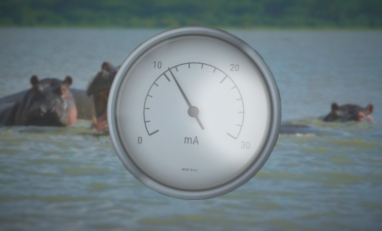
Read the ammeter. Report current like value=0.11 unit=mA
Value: value=11 unit=mA
